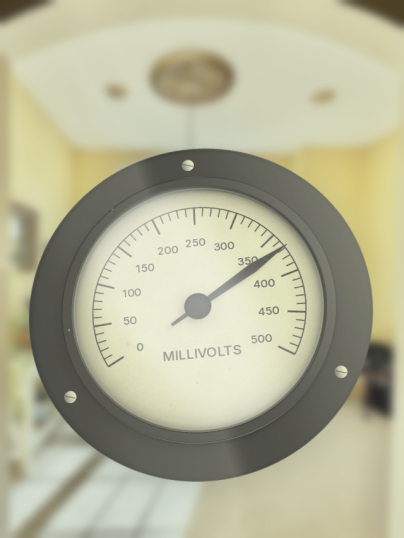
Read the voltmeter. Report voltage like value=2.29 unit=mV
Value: value=370 unit=mV
